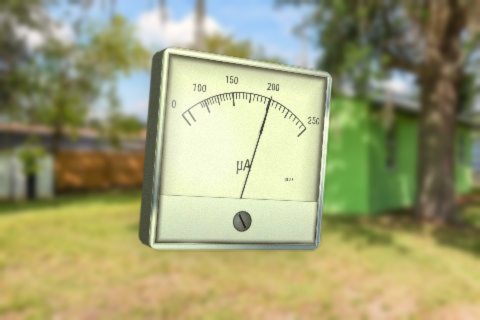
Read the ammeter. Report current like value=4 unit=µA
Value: value=200 unit=µA
